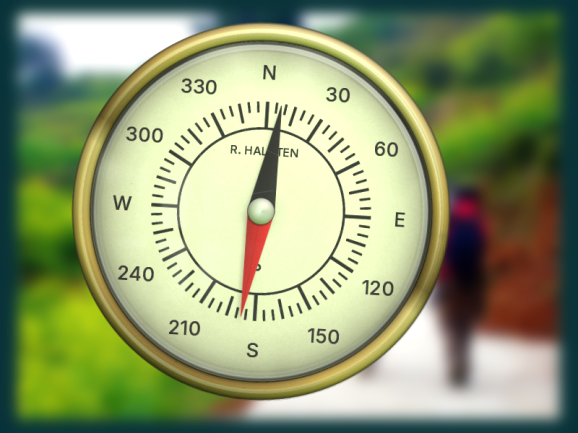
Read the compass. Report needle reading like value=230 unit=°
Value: value=187.5 unit=°
